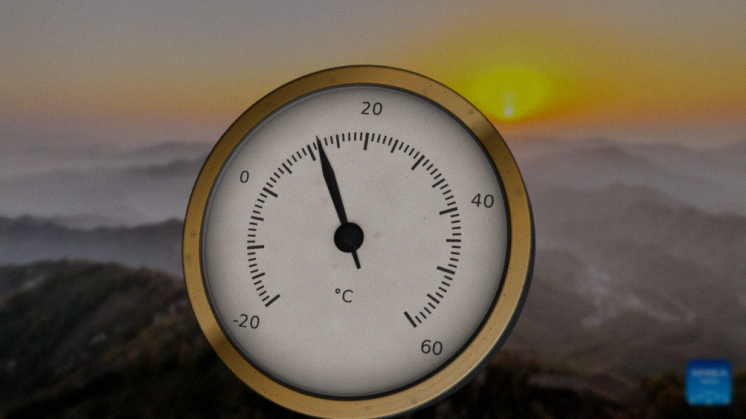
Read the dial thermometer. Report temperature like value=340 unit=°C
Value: value=12 unit=°C
